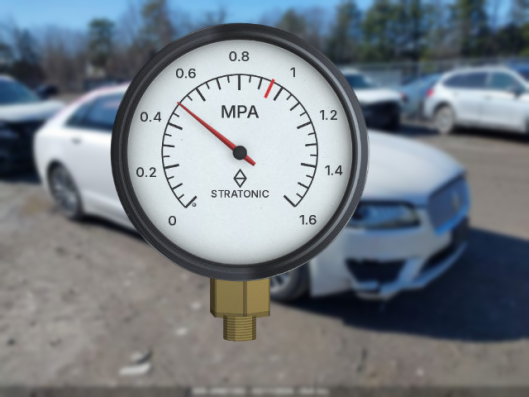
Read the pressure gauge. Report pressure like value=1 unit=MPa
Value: value=0.5 unit=MPa
